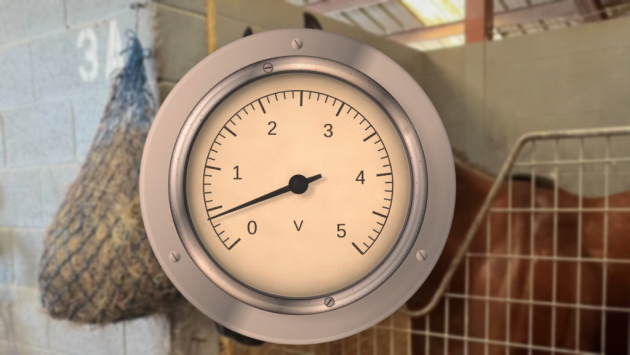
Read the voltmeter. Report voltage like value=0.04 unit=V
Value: value=0.4 unit=V
